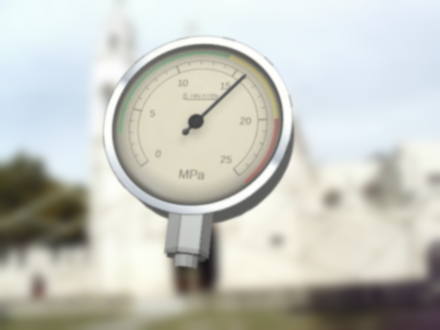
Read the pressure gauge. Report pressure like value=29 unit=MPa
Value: value=16 unit=MPa
